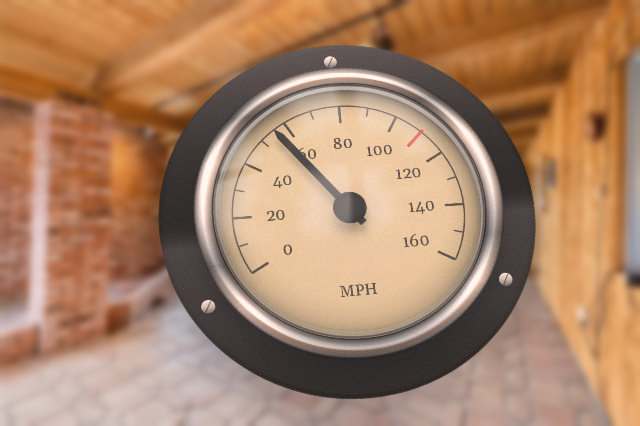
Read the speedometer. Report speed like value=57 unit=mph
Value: value=55 unit=mph
